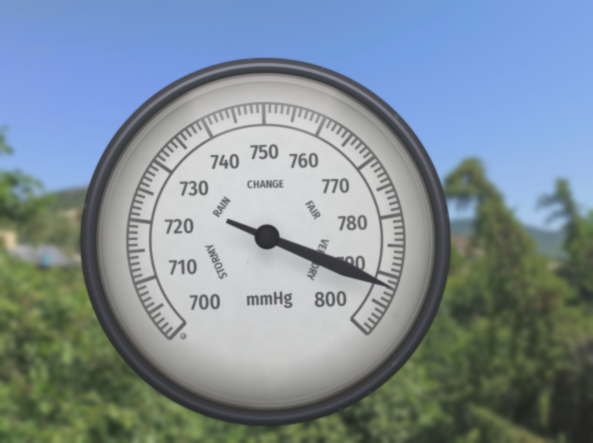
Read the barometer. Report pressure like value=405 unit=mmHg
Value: value=792 unit=mmHg
